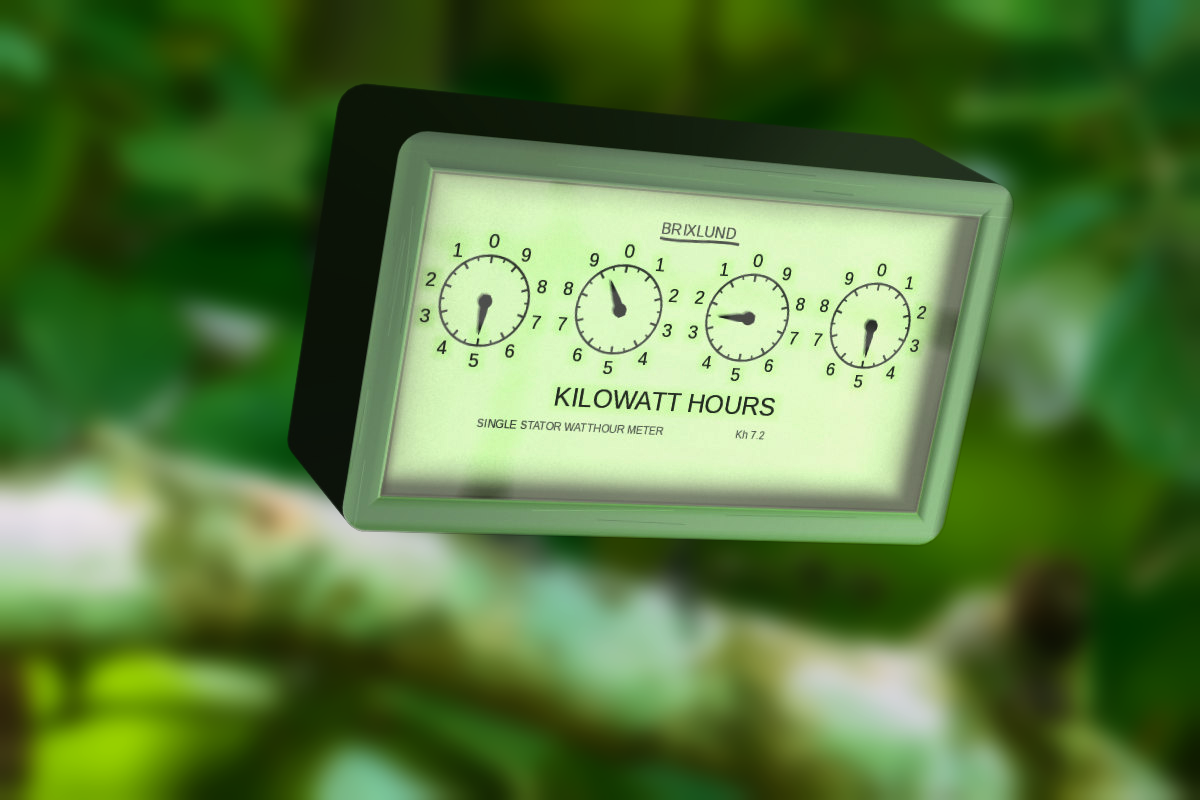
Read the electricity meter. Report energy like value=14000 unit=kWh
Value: value=4925 unit=kWh
